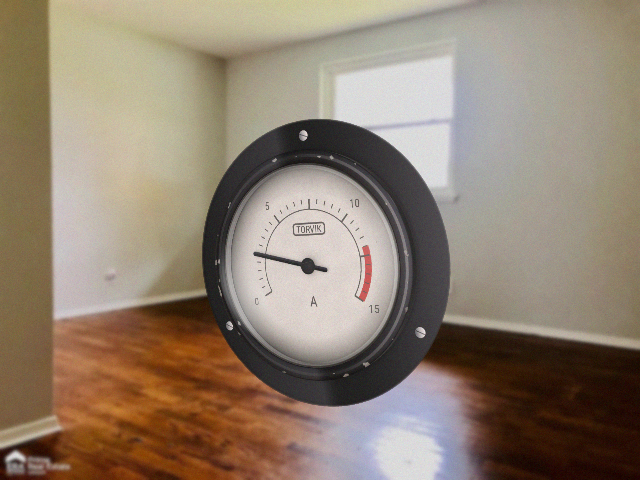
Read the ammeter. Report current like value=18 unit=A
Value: value=2.5 unit=A
